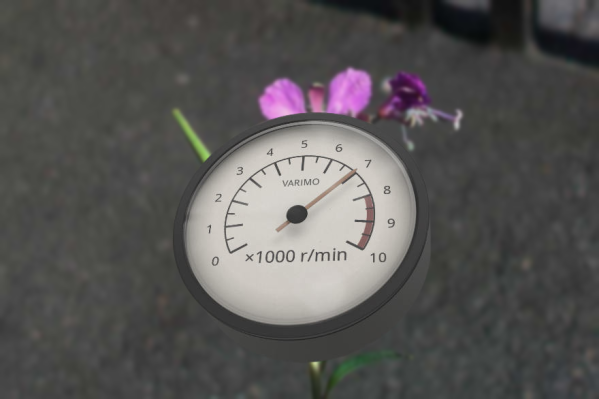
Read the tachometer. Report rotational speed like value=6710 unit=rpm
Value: value=7000 unit=rpm
